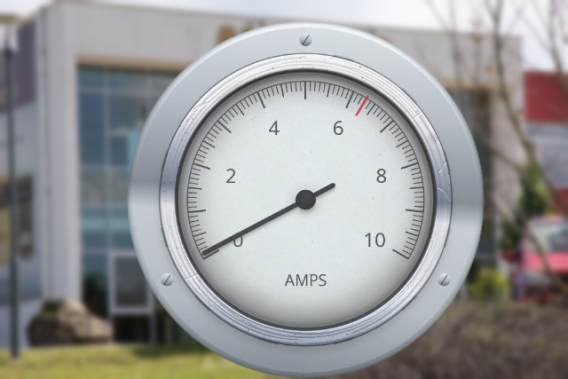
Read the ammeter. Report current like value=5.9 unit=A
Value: value=0.1 unit=A
